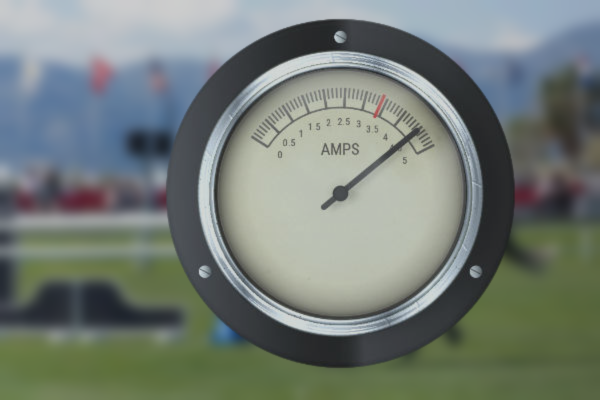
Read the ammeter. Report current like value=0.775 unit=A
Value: value=4.5 unit=A
